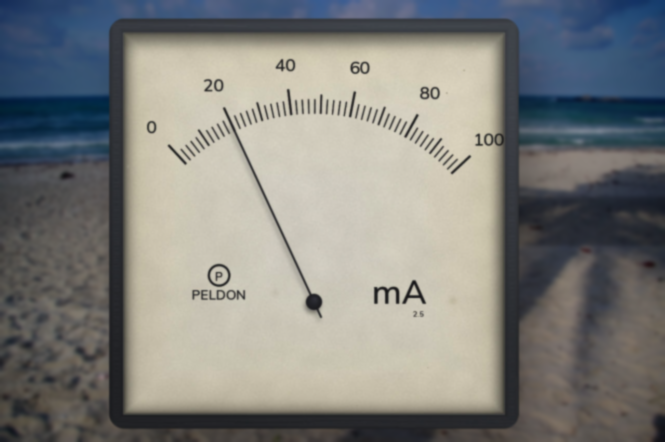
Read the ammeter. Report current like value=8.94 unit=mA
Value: value=20 unit=mA
